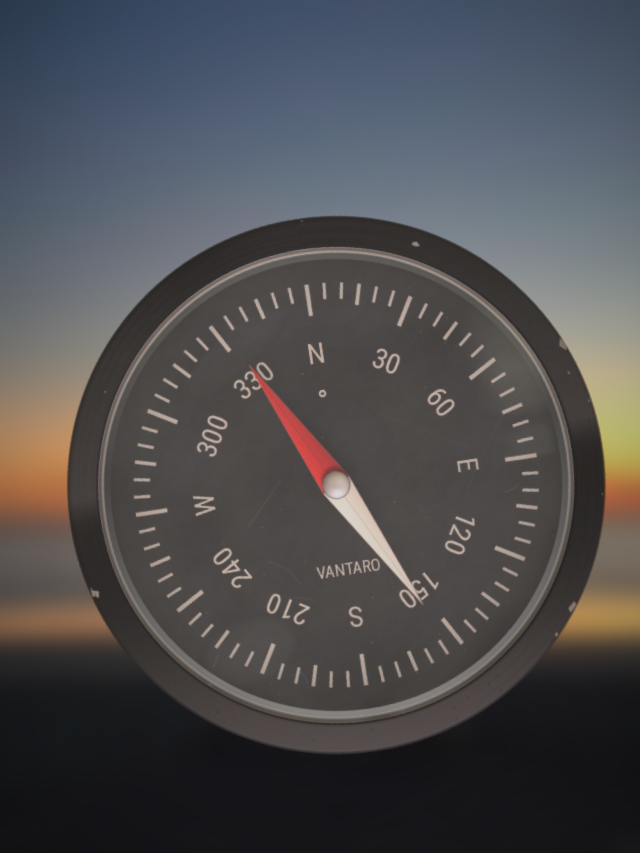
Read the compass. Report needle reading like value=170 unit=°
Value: value=332.5 unit=°
